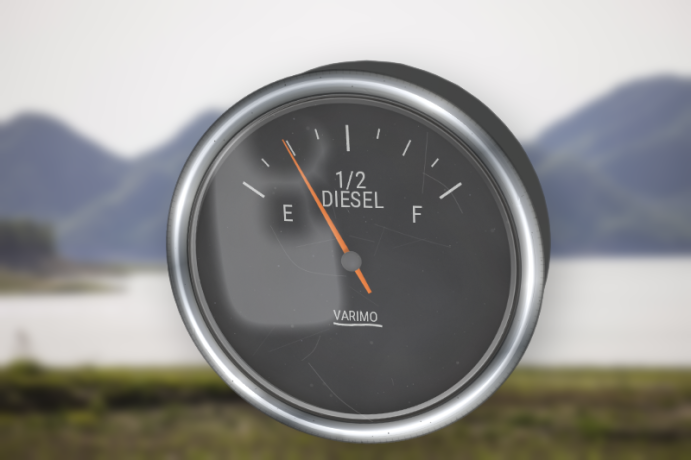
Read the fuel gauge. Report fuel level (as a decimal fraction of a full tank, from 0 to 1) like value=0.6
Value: value=0.25
